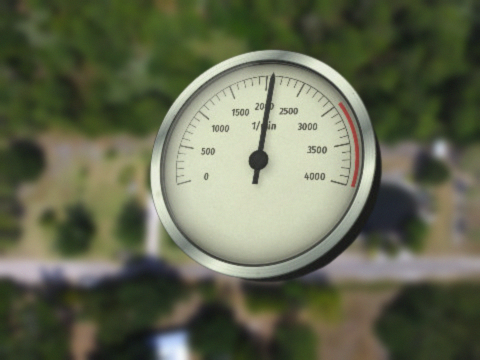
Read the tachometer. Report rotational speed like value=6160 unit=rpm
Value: value=2100 unit=rpm
